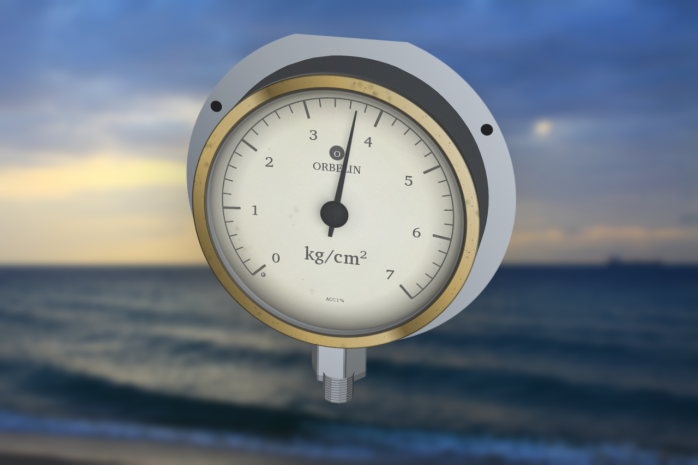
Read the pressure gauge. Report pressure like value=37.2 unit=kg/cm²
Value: value=3.7 unit=kg/cm²
